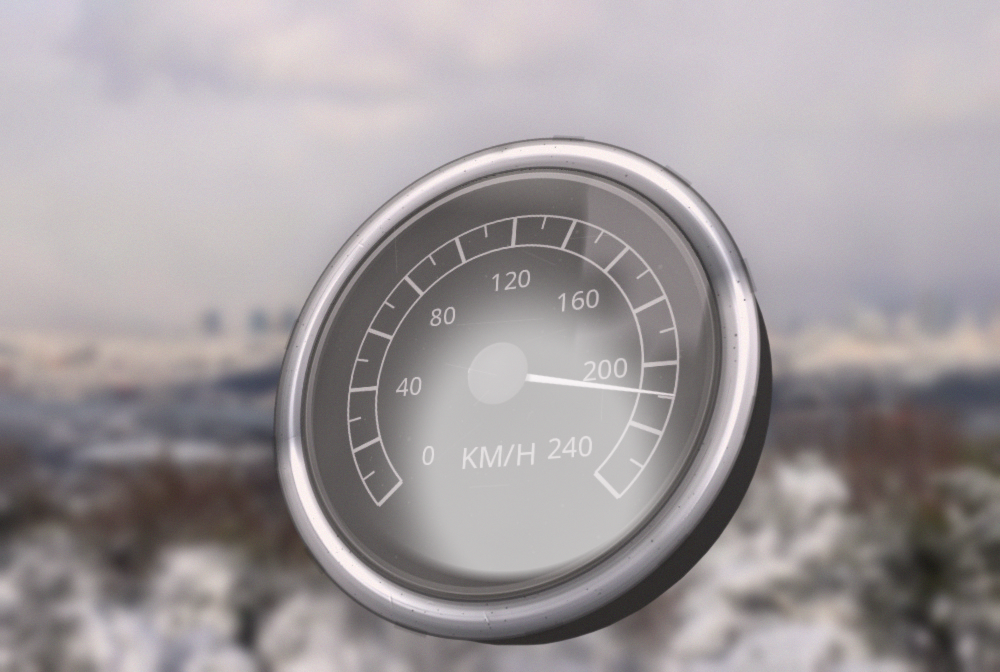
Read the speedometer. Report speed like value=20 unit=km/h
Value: value=210 unit=km/h
